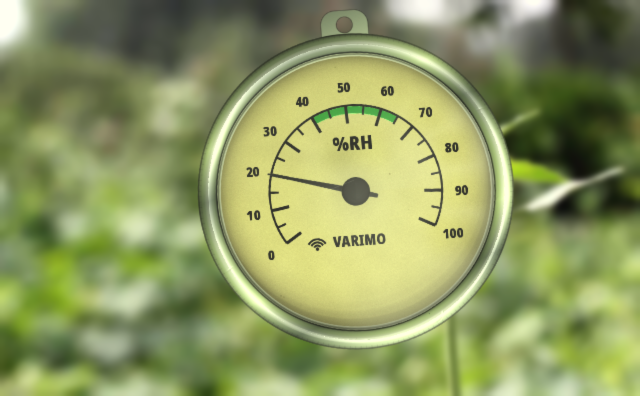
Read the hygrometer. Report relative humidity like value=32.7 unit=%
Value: value=20 unit=%
